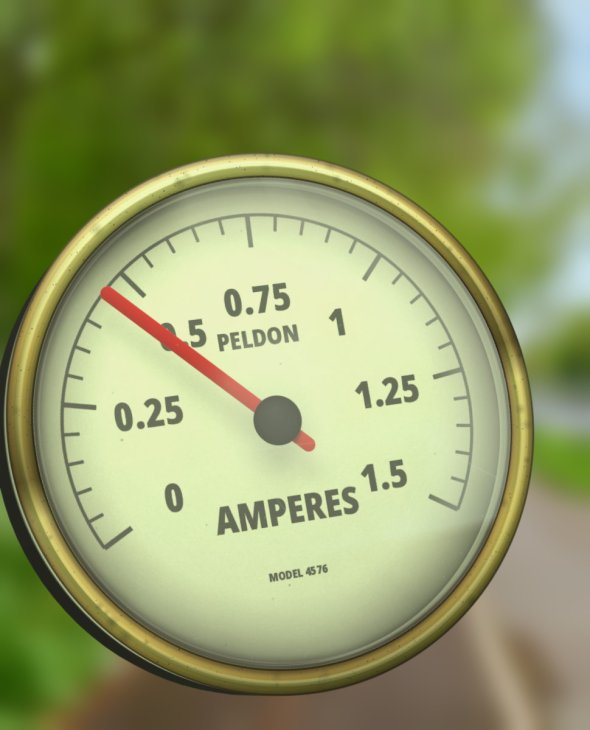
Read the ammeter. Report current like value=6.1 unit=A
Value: value=0.45 unit=A
